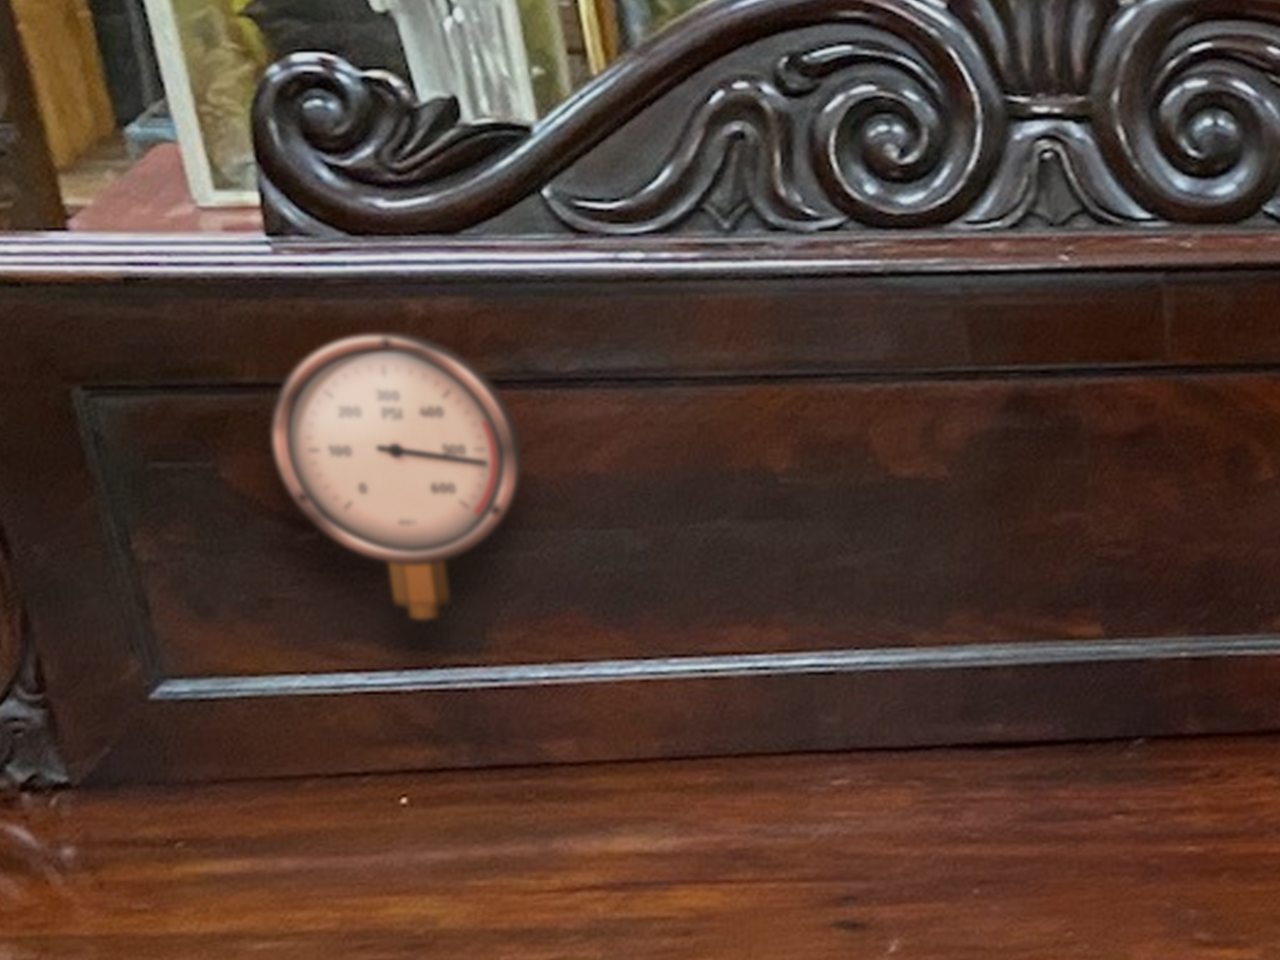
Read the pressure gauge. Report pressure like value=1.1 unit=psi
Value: value=520 unit=psi
